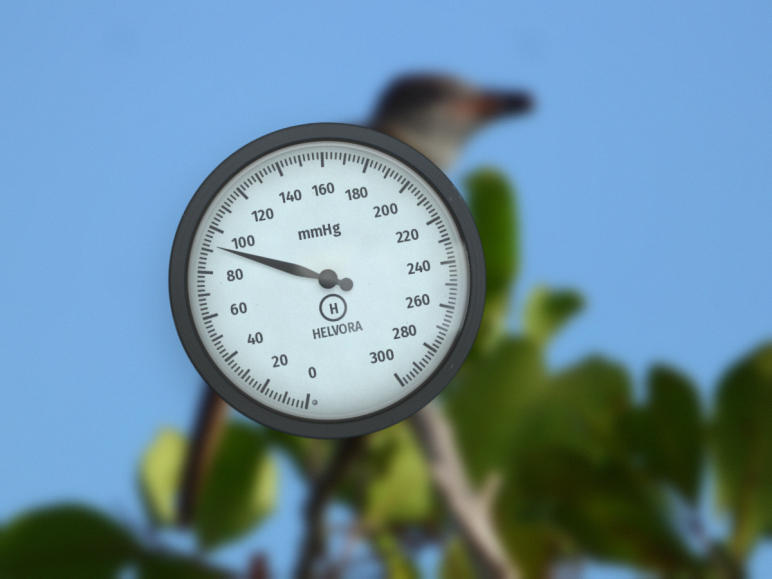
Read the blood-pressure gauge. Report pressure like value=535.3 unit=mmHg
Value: value=92 unit=mmHg
